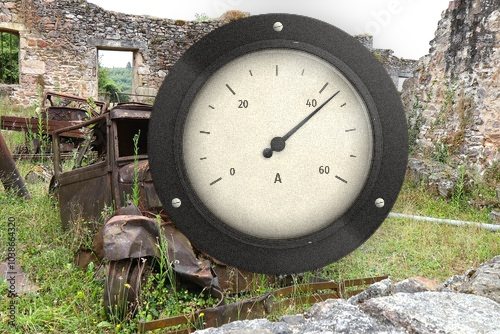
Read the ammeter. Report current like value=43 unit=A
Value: value=42.5 unit=A
